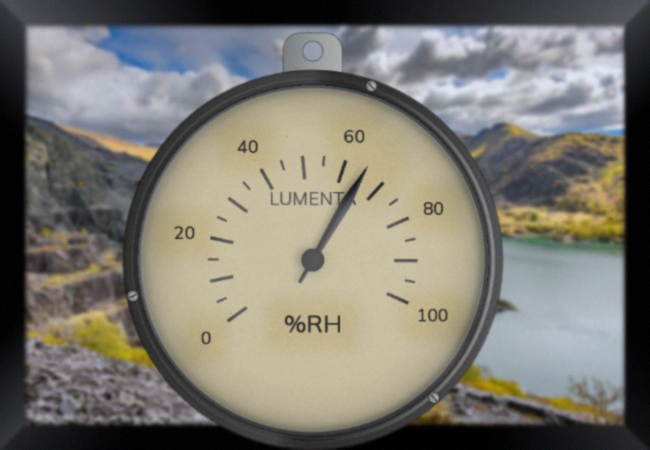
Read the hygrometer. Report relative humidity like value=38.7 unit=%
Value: value=65 unit=%
